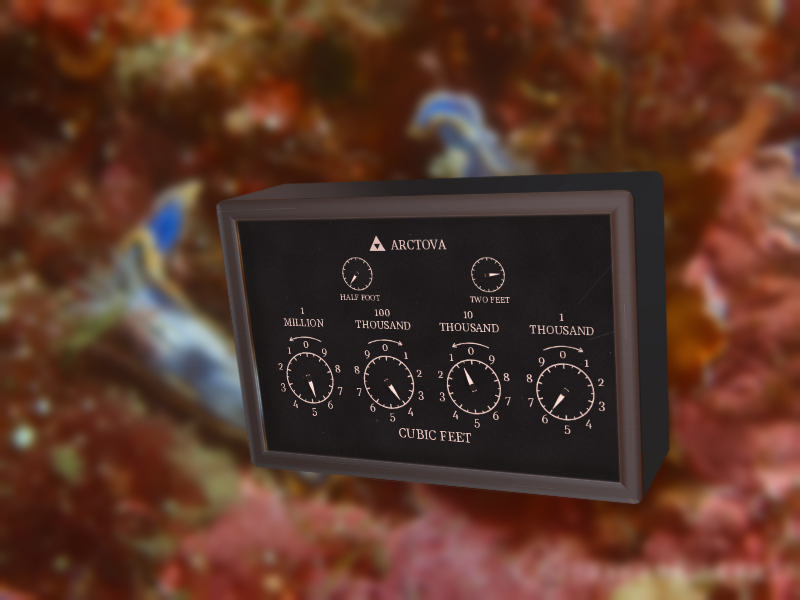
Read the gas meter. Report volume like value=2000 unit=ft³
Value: value=540600 unit=ft³
